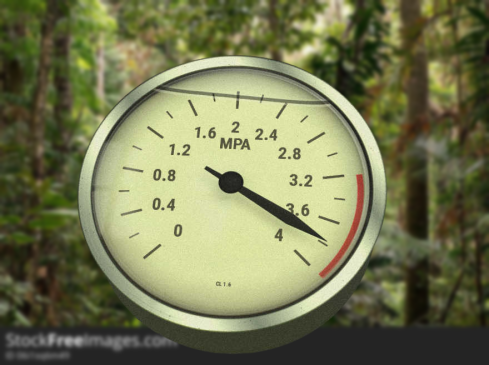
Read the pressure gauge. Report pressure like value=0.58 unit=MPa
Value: value=3.8 unit=MPa
